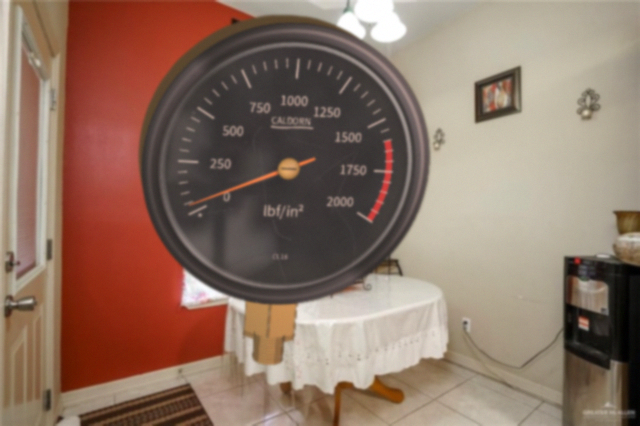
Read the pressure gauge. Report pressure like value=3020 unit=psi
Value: value=50 unit=psi
